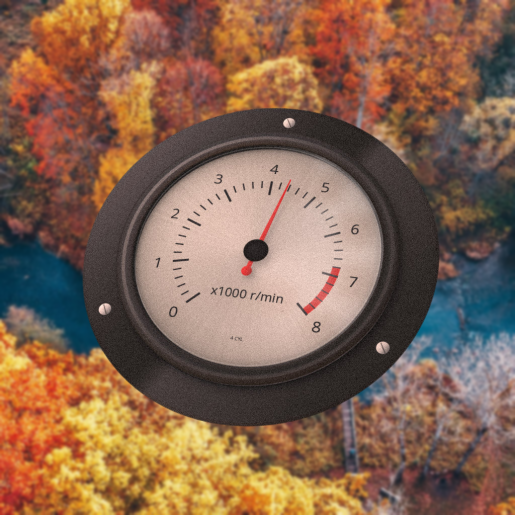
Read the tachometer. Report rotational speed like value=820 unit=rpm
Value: value=4400 unit=rpm
